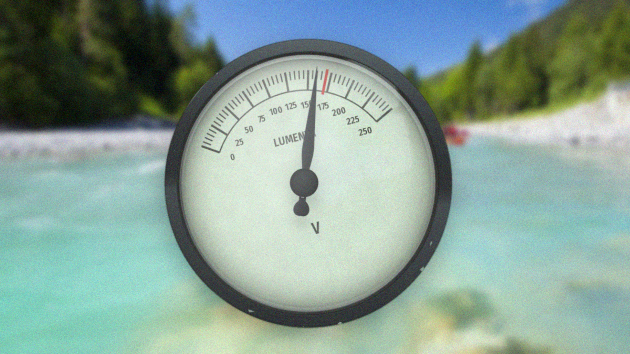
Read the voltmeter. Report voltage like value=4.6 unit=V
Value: value=160 unit=V
